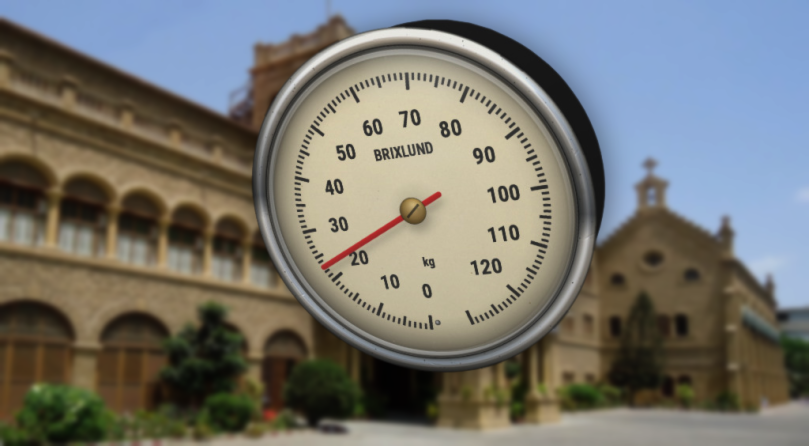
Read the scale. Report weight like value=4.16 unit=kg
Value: value=23 unit=kg
